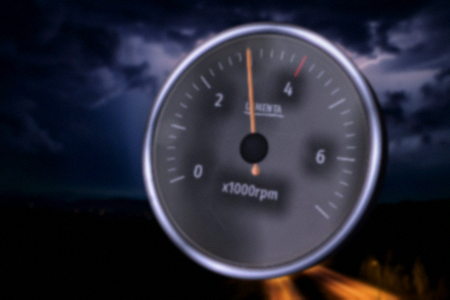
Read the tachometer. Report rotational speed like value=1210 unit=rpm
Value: value=3000 unit=rpm
